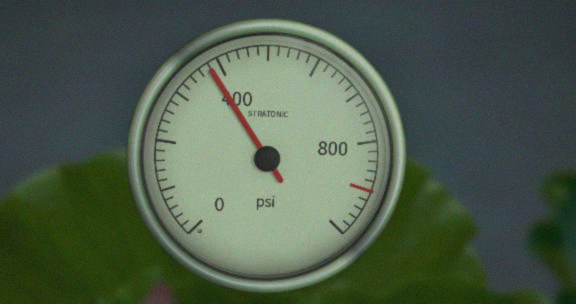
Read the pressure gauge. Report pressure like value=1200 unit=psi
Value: value=380 unit=psi
